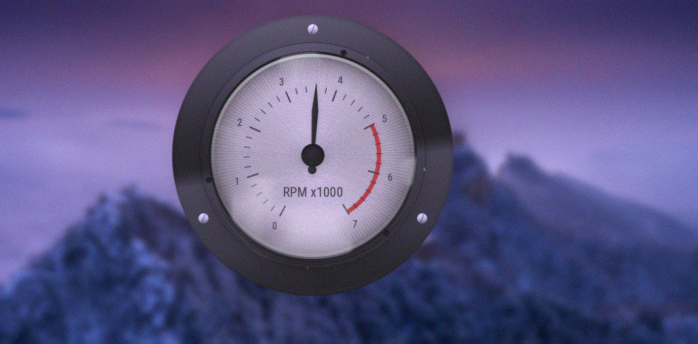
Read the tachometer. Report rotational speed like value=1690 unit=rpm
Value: value=3600 unit=rpm
